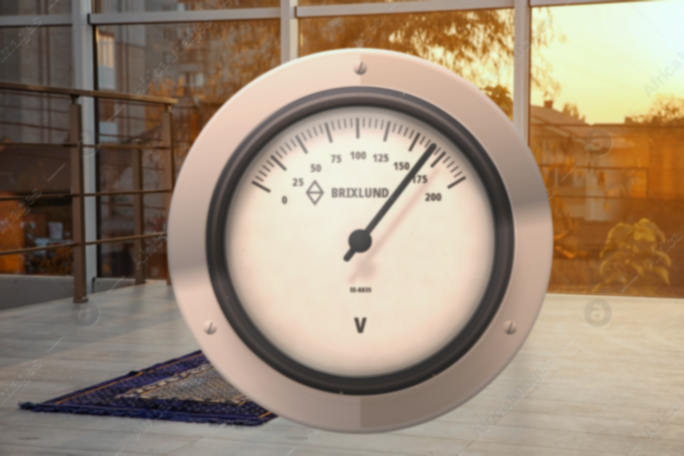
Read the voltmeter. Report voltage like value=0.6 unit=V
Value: value=165 unit=V
